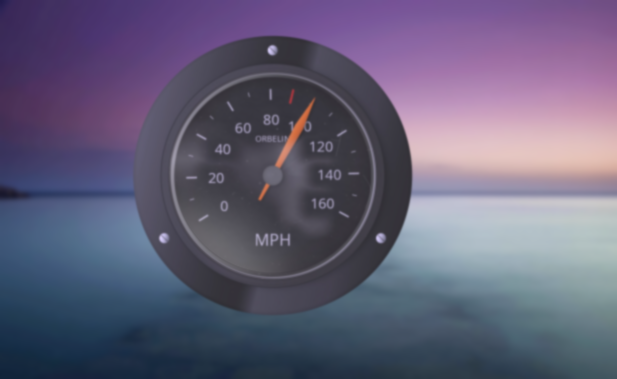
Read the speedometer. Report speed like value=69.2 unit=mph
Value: value=100 unit=mph
